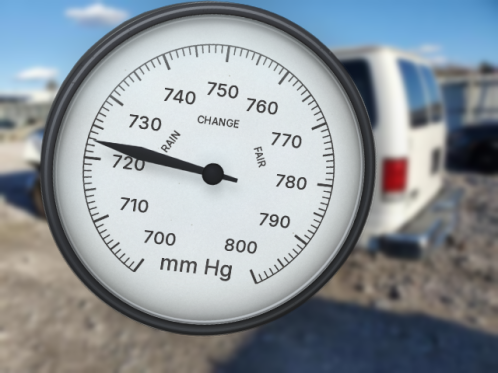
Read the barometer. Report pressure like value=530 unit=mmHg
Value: value=723 unit=mmHg
